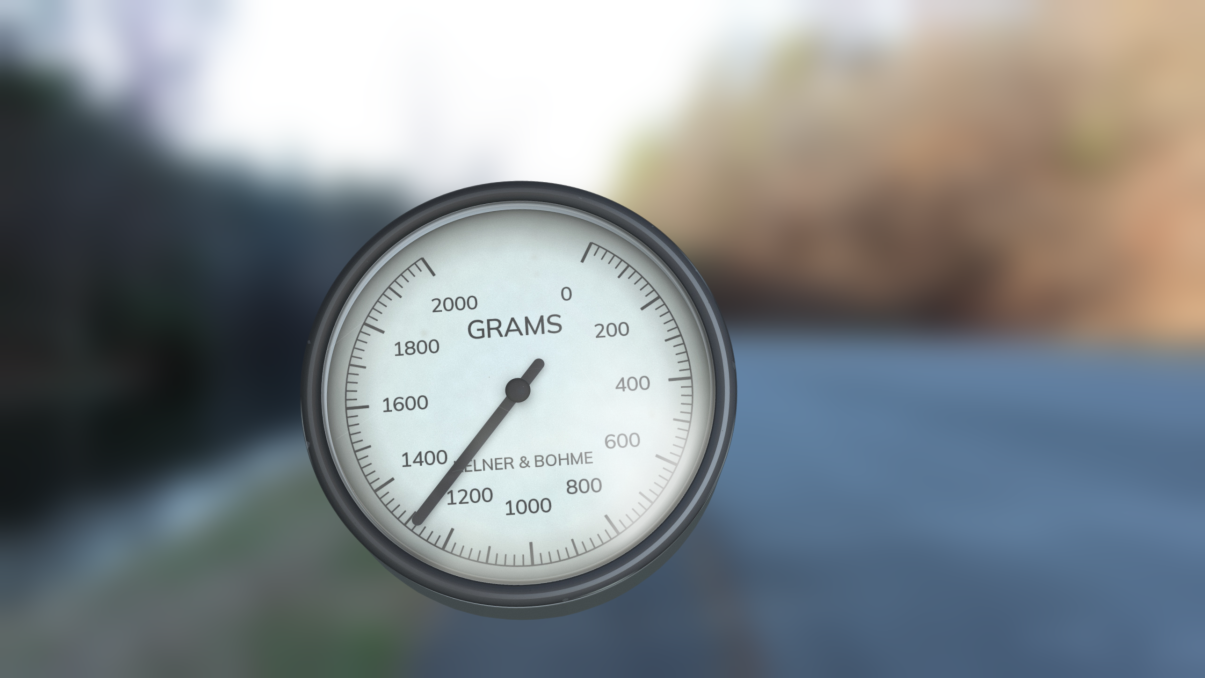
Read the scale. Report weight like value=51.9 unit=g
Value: value=1280 unit=g
